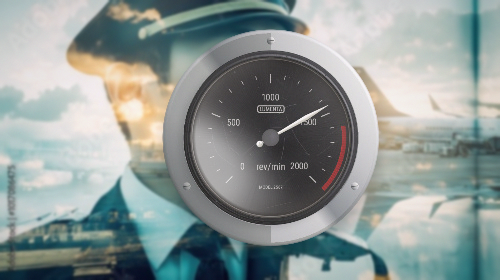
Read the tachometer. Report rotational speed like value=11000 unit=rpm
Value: value=1450 unit=rpm
